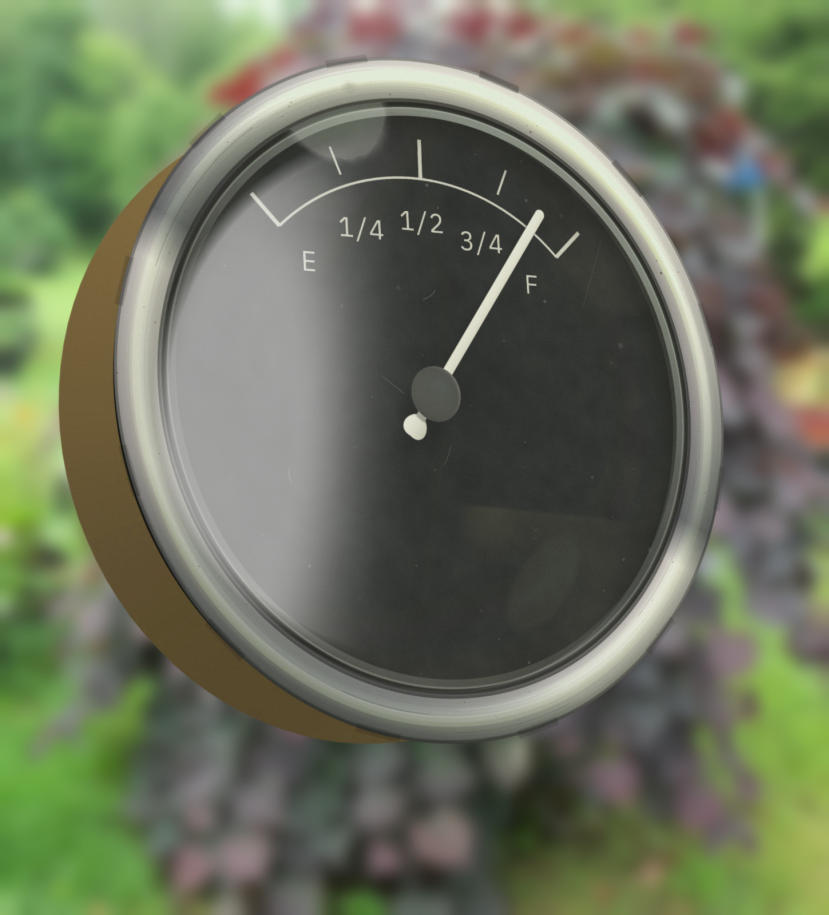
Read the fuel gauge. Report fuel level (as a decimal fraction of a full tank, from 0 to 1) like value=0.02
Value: value=0.875
